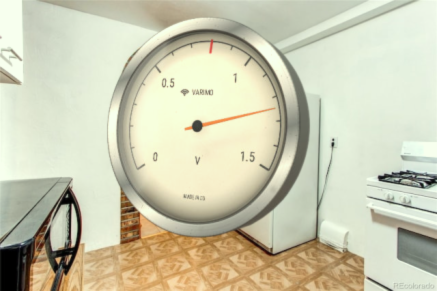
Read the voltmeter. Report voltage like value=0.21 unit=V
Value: value=1.25 unit=V
